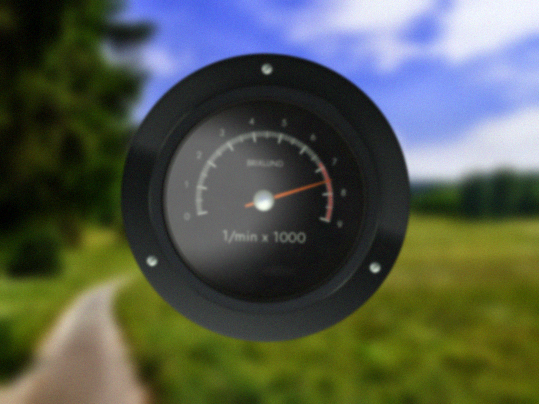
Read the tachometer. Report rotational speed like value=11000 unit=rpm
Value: value=7500 unit=rpm
